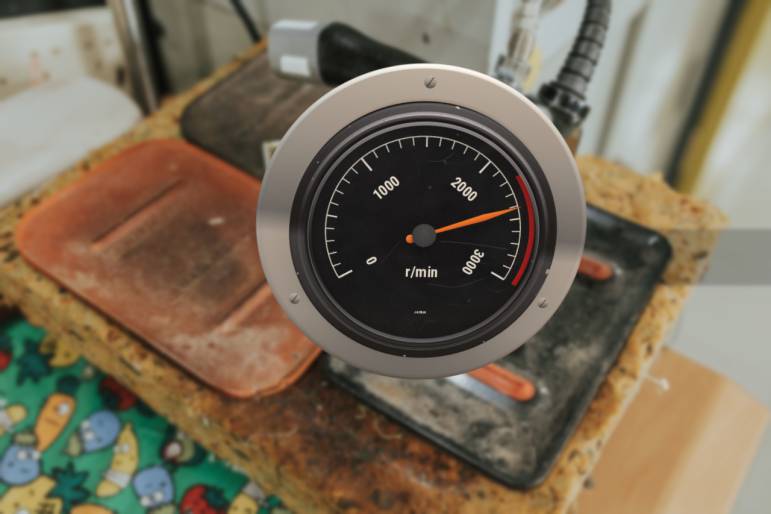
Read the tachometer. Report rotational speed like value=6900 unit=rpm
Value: value=2400 unit=rpm
